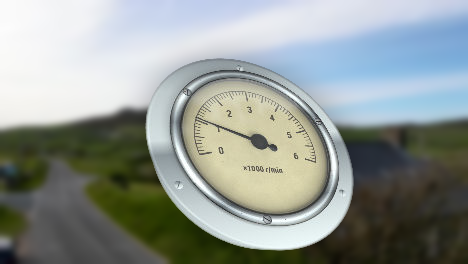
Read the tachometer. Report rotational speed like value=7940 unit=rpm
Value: value=1000 unit=rpm
